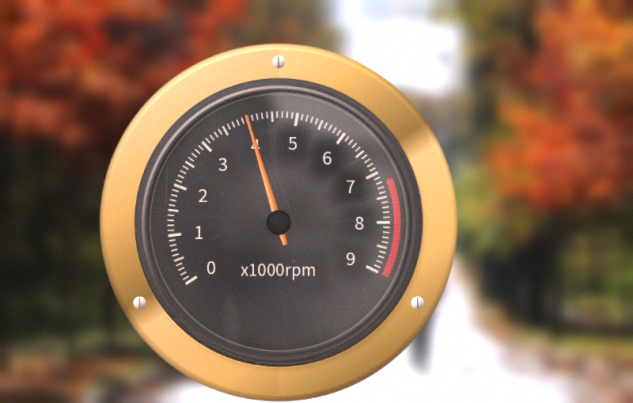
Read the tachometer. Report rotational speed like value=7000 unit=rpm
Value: value=4000 unit=rpm
